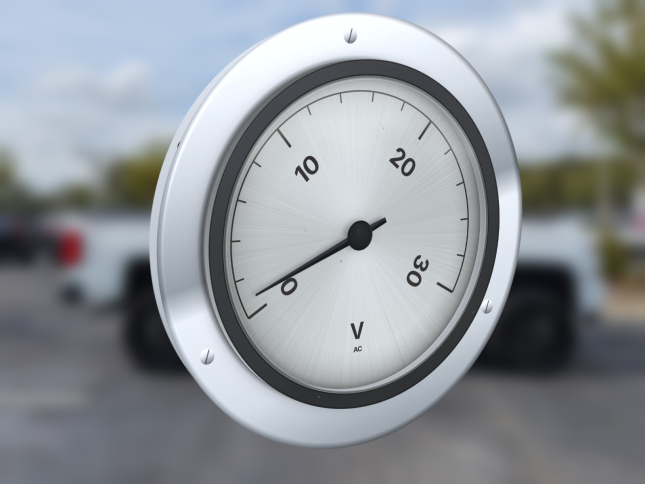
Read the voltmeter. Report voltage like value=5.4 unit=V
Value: value=1 unit=V
